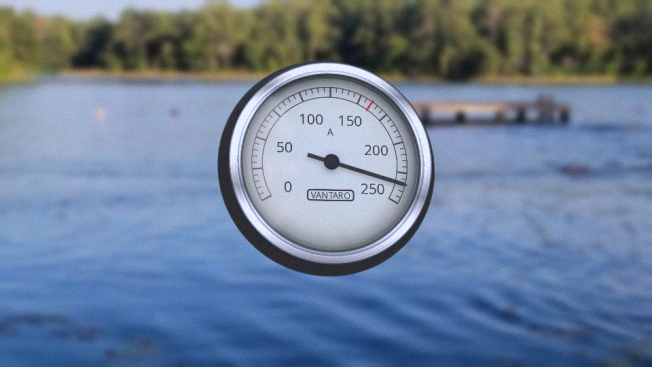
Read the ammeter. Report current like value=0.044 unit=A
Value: value=235 unit=A
